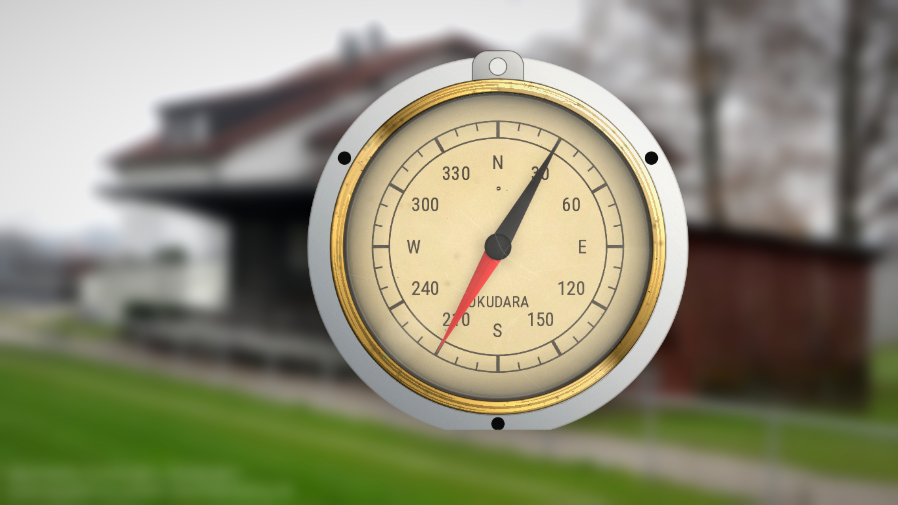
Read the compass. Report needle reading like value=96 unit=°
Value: value=210 unit=°
